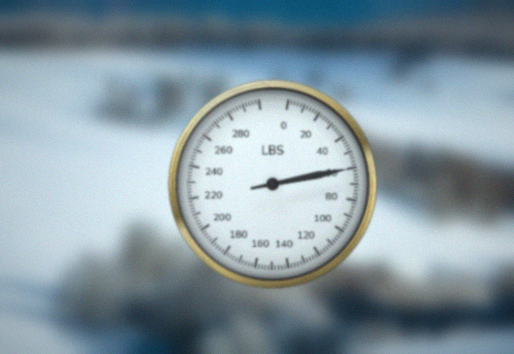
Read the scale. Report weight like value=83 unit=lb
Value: value=60 unit=lb
